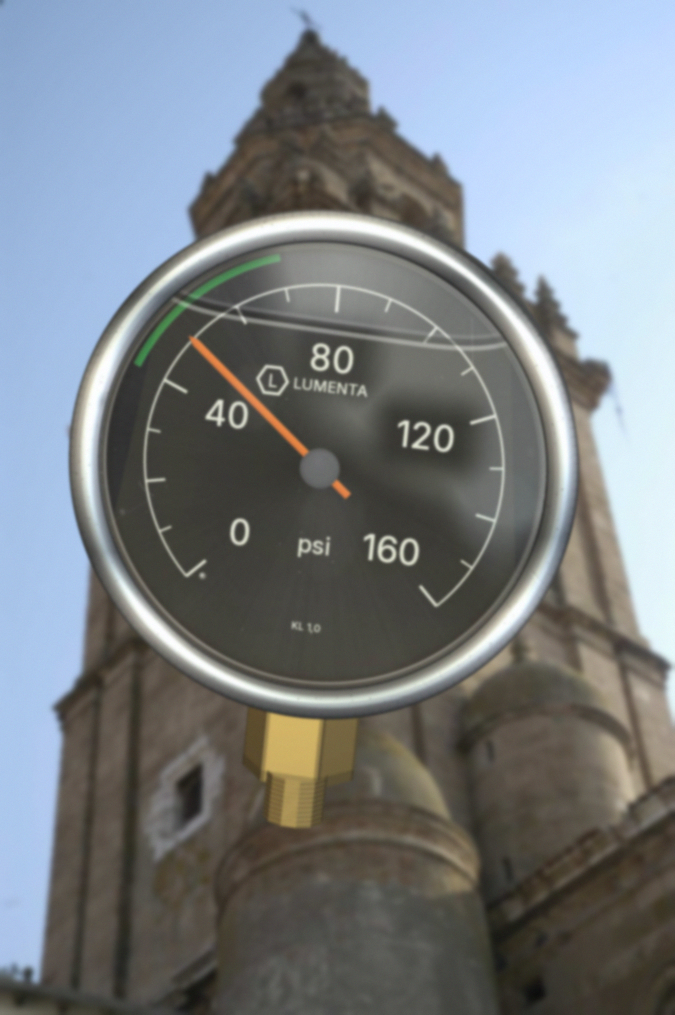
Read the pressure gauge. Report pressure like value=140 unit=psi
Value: value=50 unit=psi
